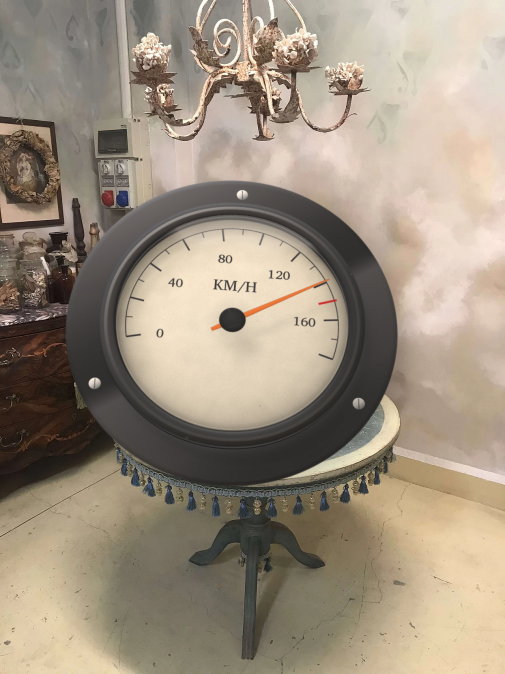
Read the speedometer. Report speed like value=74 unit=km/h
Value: value=140 unit=km/h
